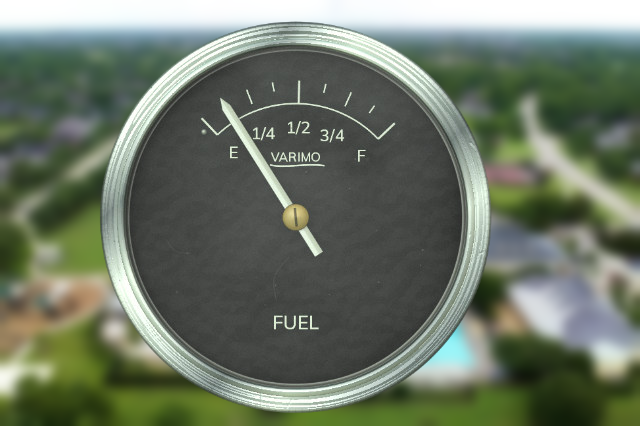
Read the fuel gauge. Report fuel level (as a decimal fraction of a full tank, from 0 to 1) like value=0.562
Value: value=0.125
